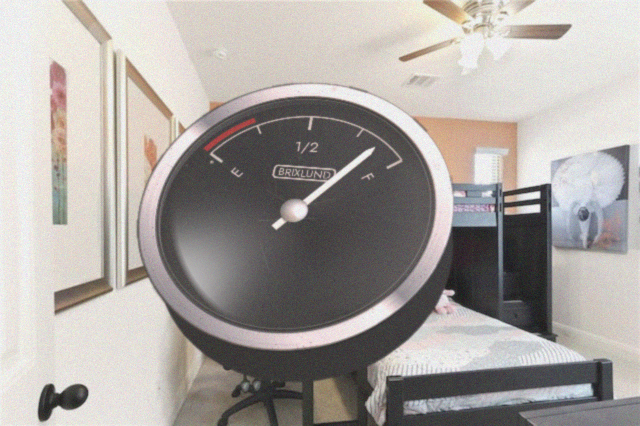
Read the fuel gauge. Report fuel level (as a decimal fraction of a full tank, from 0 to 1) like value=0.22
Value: value=0.875
